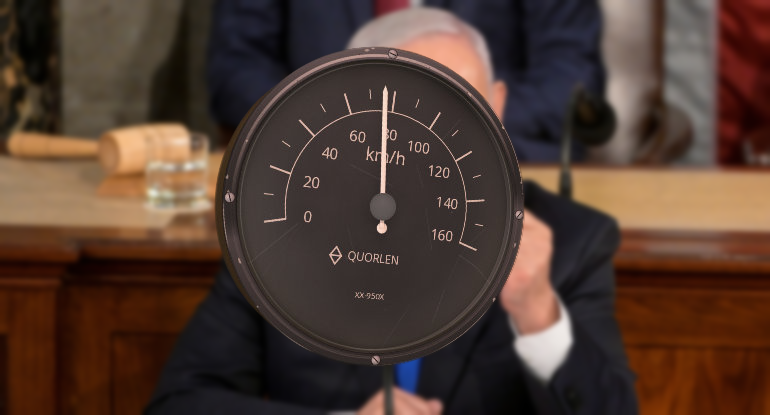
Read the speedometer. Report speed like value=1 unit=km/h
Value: value=75 unit=km/h
